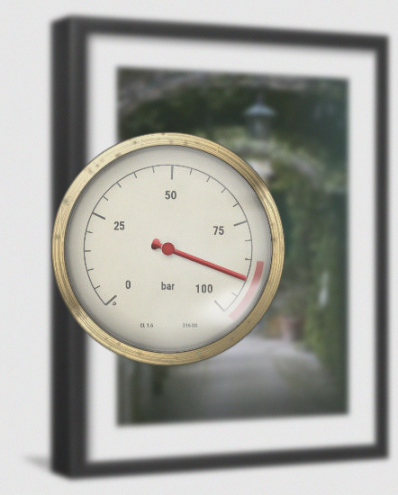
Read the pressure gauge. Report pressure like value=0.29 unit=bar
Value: value=90 unit=bar
